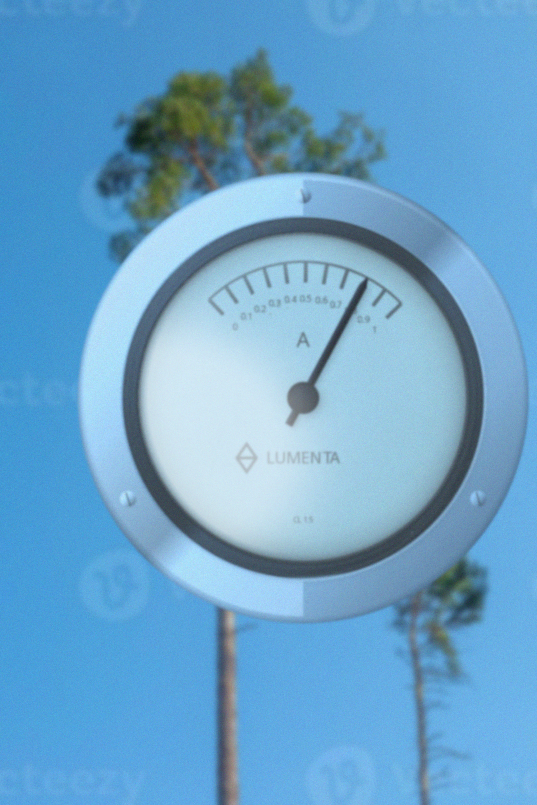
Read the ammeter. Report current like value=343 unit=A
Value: value=0.8 unit=A
